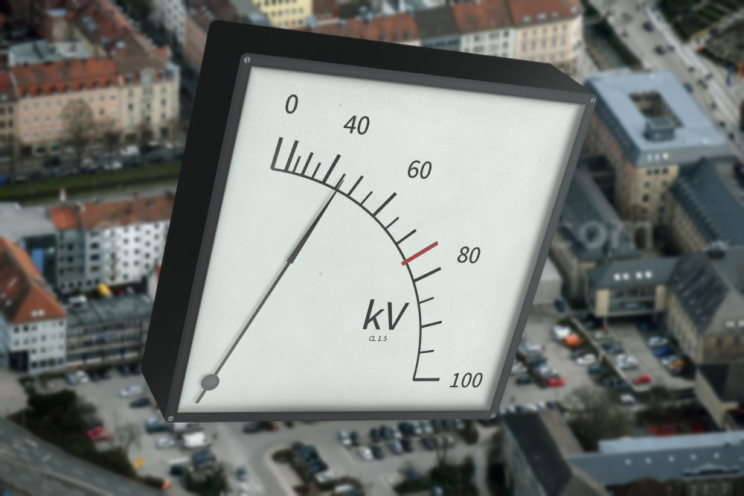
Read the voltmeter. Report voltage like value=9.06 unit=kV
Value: value=45 unit=kV
